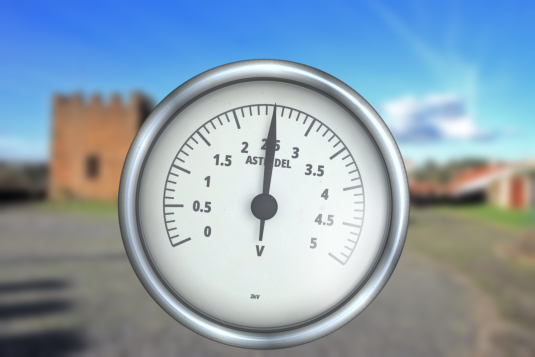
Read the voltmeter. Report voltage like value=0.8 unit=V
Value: value=2.5 unit=V
